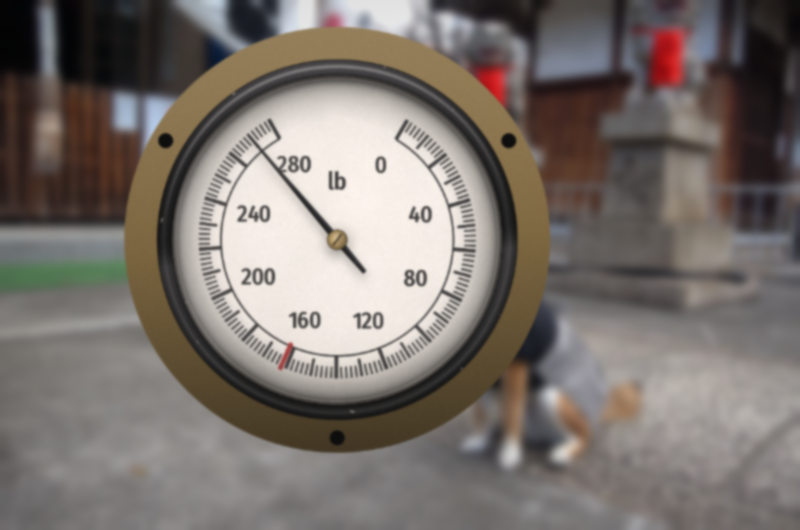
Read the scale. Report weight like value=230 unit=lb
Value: value=270 unit=lb
